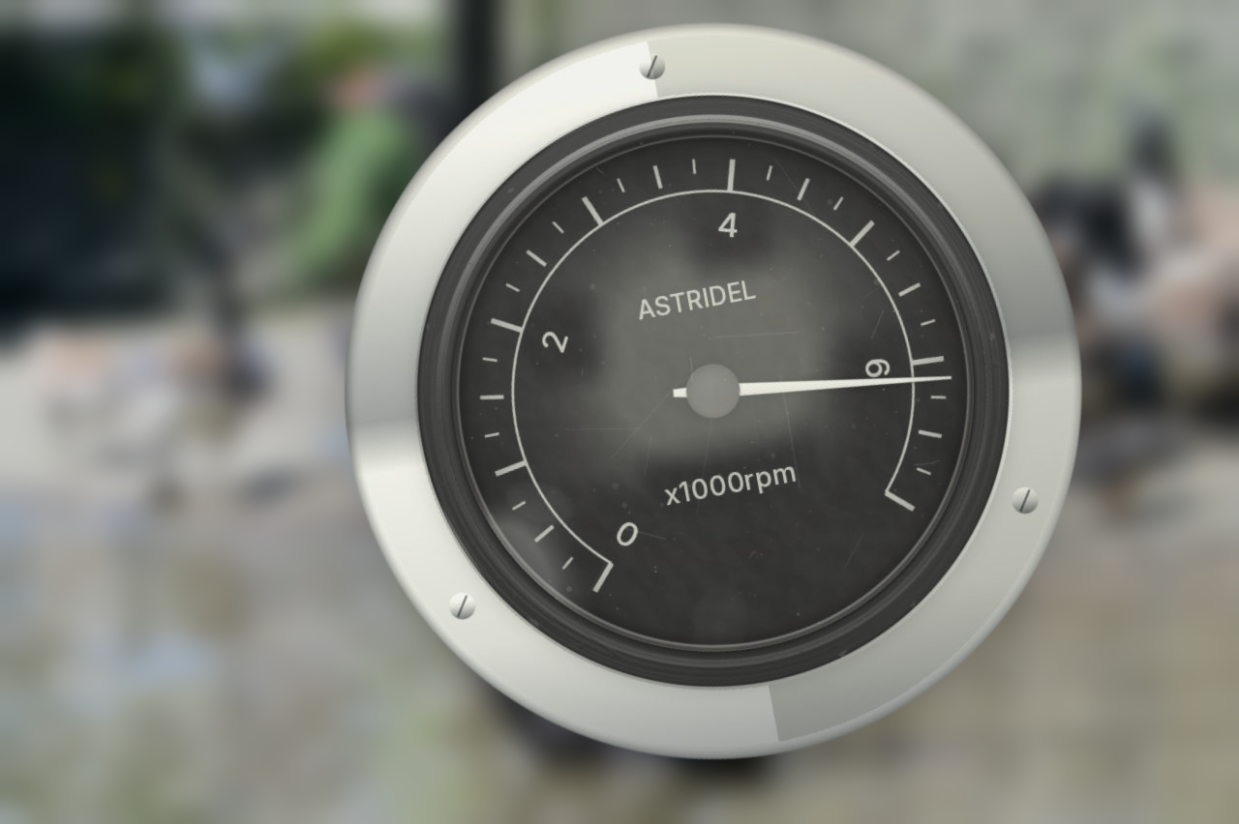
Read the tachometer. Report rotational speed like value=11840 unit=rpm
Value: value=6125 unit=rpm
